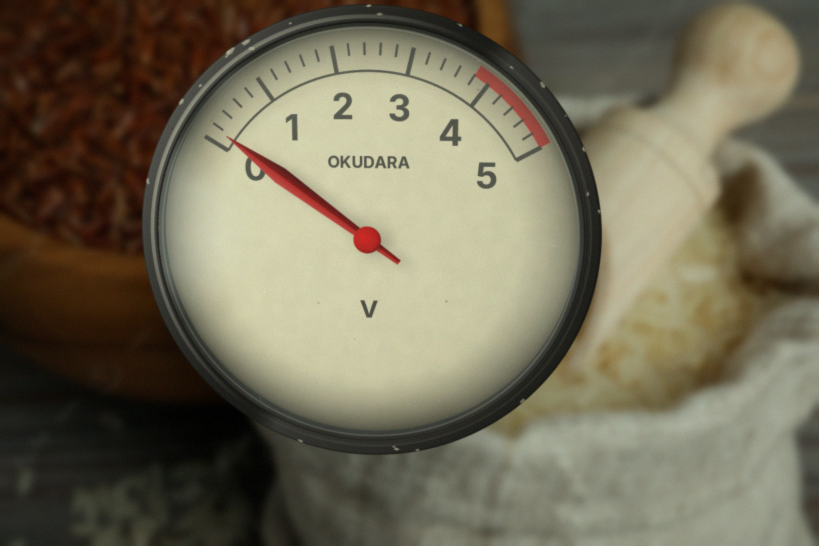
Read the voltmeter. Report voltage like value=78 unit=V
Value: value=0.2 unit=V
